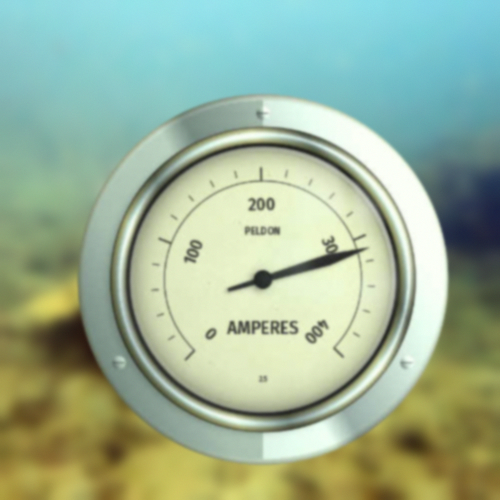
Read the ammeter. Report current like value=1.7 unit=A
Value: value=310 unit=A
